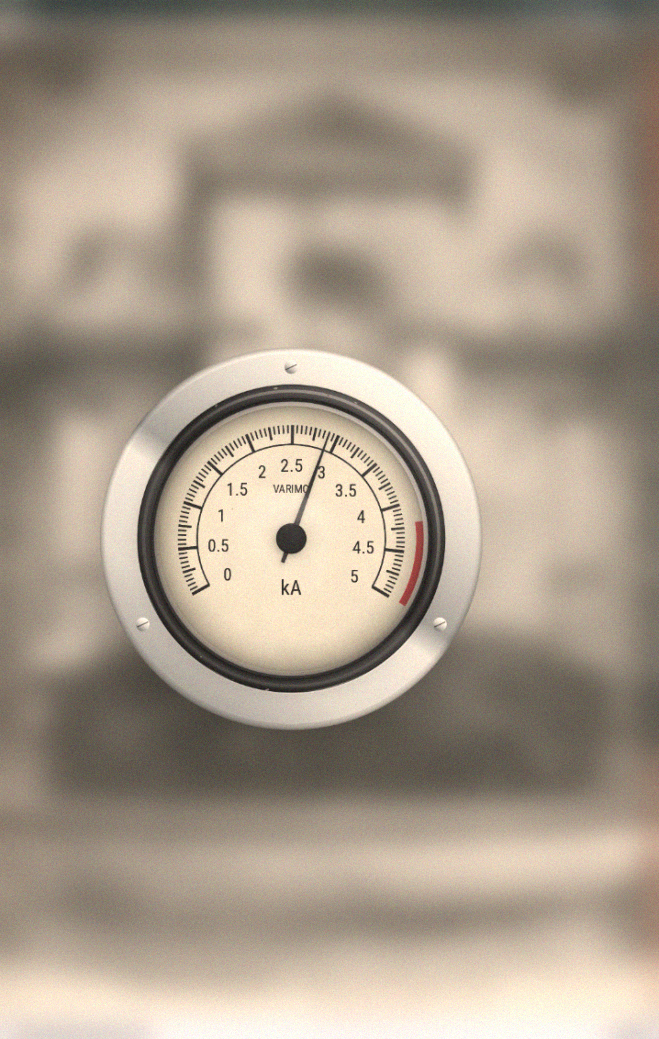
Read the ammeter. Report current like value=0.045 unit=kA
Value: value=2.9 unit=kA
